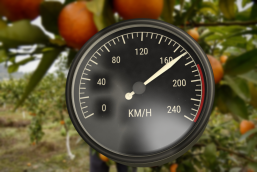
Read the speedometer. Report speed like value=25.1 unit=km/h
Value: value=170 unit=km/h
